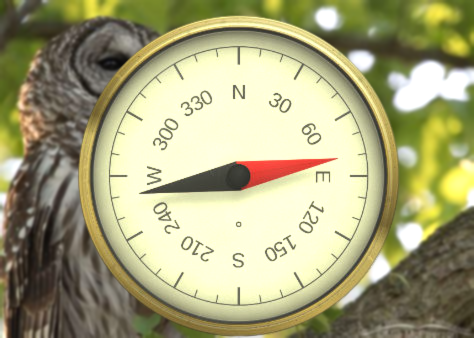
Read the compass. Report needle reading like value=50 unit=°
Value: value=80 unit=°
